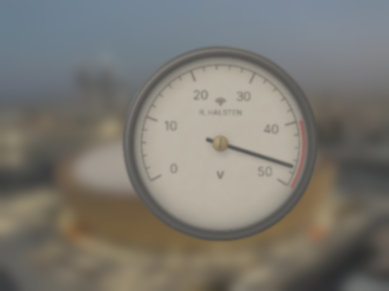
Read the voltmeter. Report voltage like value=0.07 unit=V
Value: value=47 unit=V
